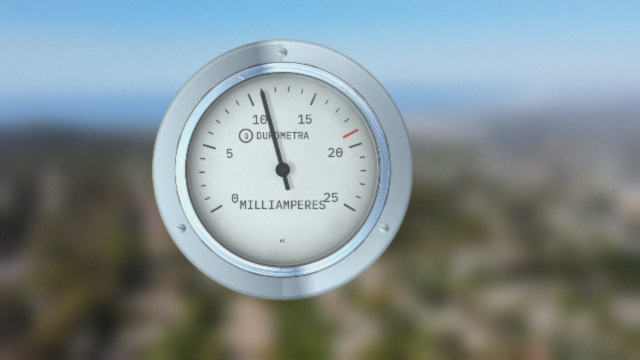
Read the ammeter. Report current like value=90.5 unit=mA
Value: value=11 unit=mA
